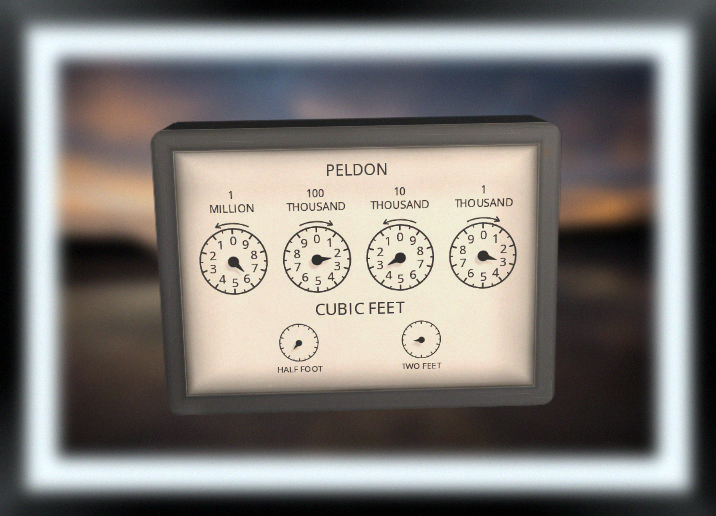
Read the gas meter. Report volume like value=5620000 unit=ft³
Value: value=623300 unit=ft³
